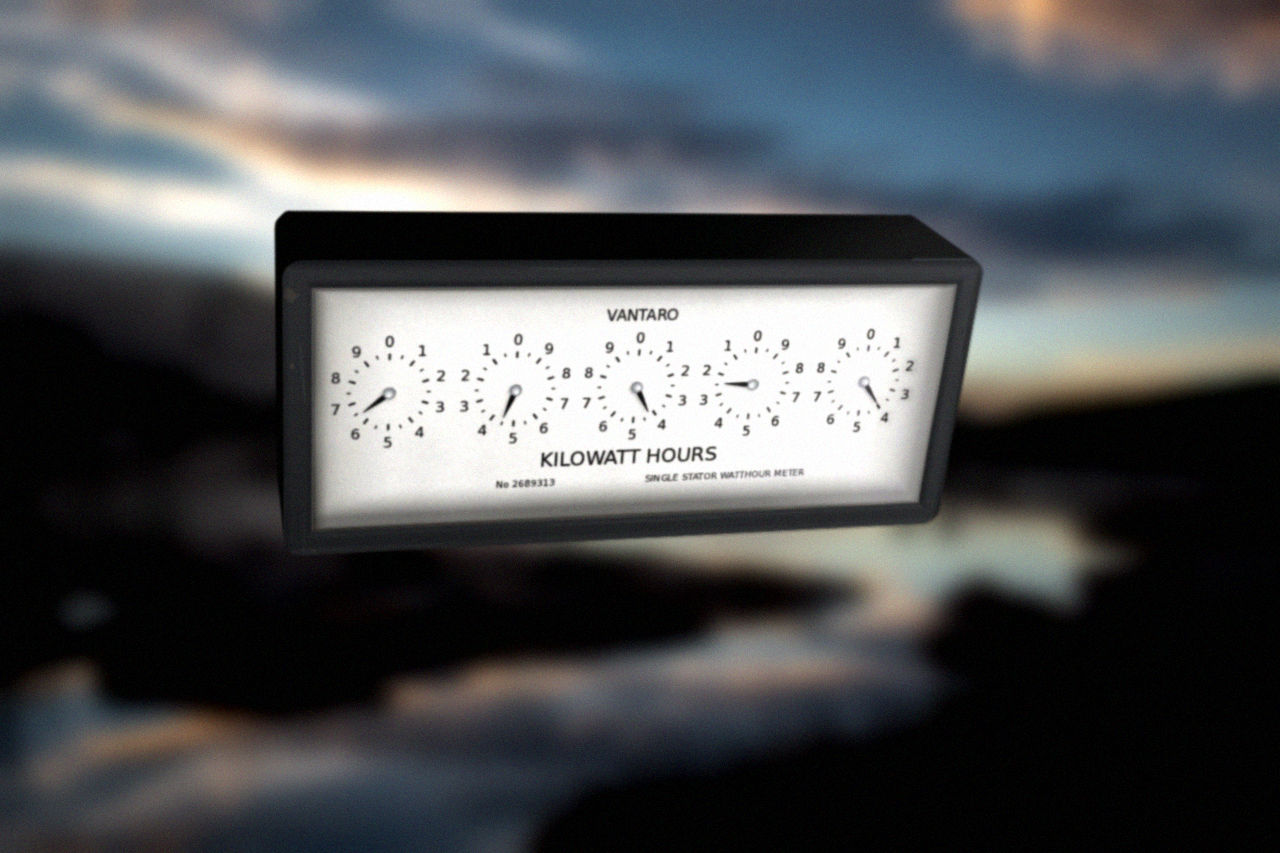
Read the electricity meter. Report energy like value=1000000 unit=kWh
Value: value=64424 unit=kWh
